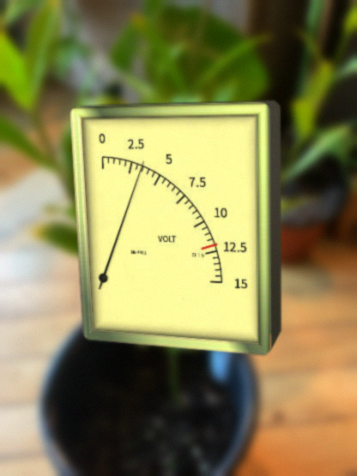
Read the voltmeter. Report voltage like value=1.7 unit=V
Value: value=3.5 unit=V
